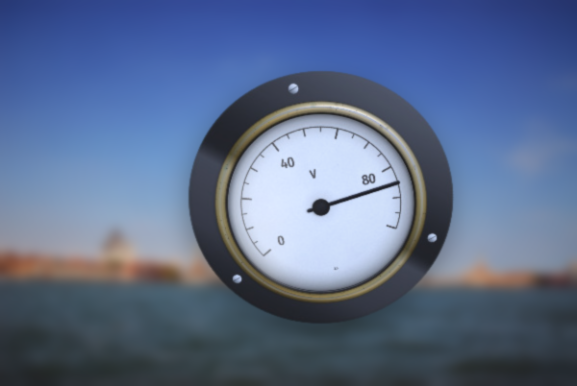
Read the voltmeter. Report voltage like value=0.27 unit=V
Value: value=85 unit=V
